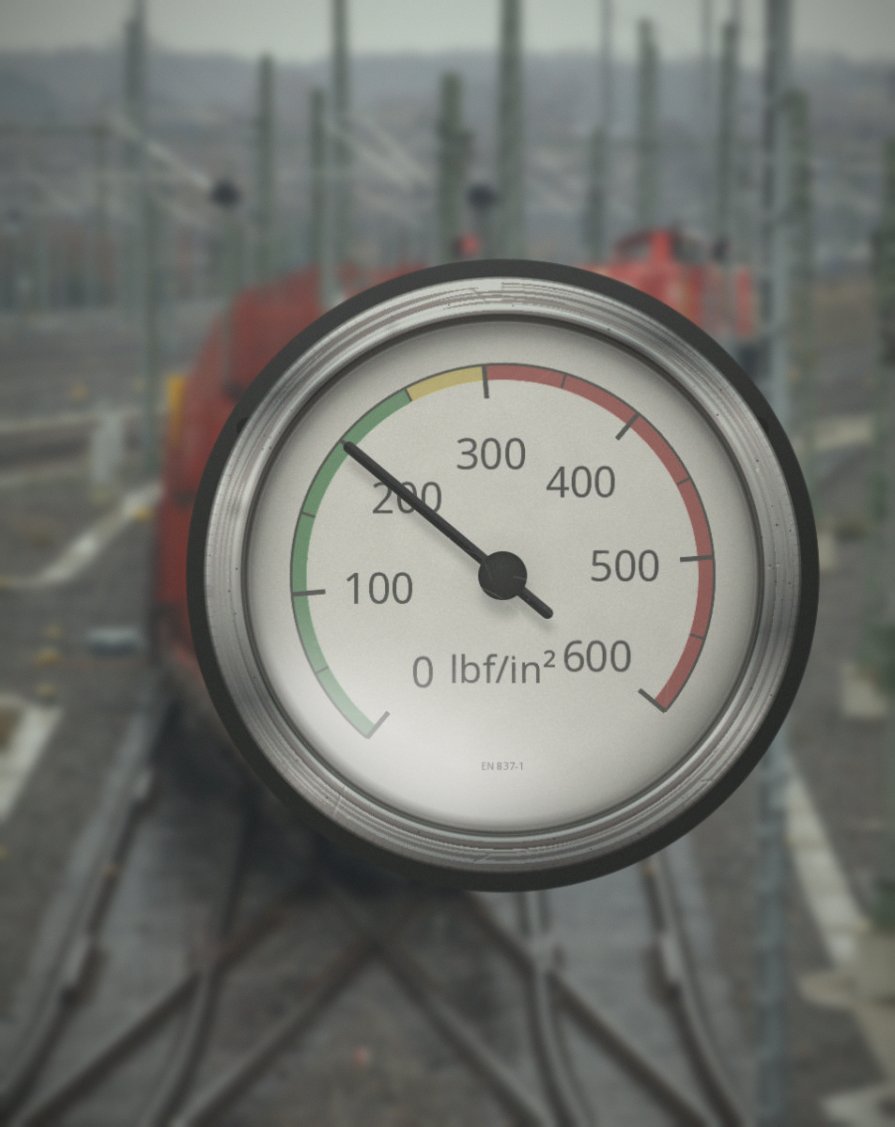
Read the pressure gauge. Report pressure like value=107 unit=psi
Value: value=200 unit=psi
